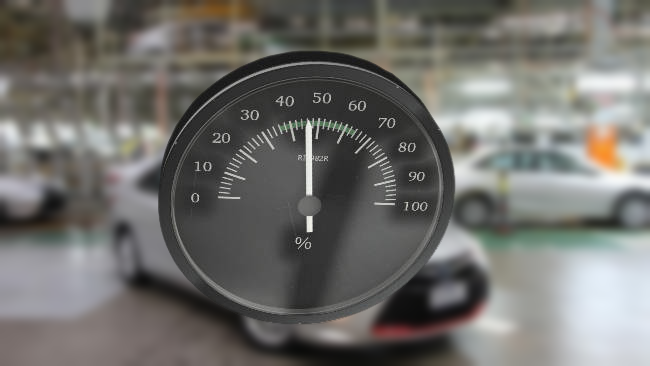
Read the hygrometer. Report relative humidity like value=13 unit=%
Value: value=46 unit=%
